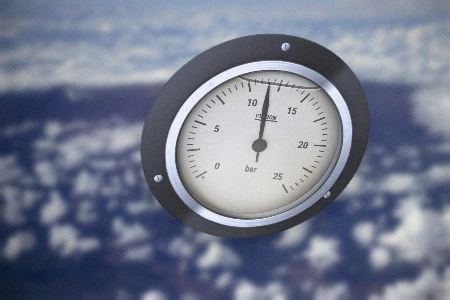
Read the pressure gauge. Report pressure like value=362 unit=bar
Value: value=11.5 unit=bar
